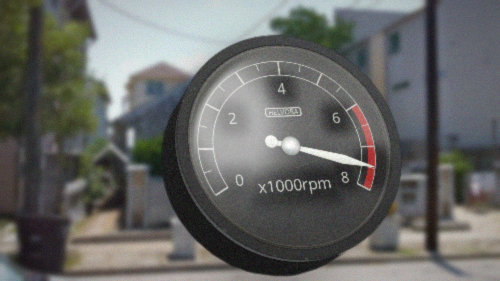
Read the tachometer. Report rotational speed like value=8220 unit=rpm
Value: value=7500 unit=rpm
